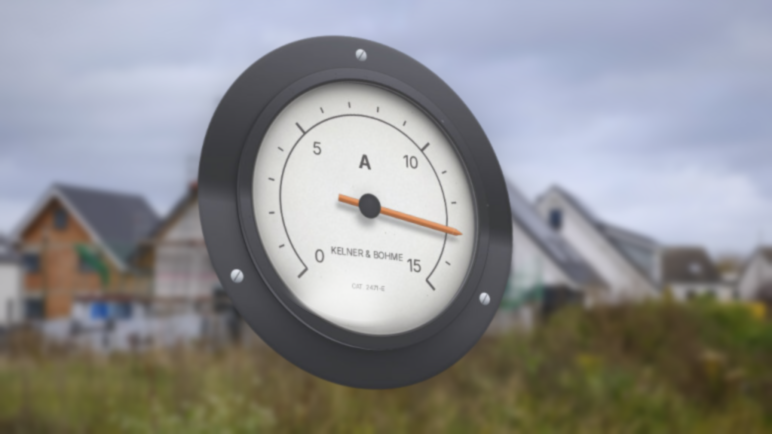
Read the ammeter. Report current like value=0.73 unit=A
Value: value=13 unit=A
